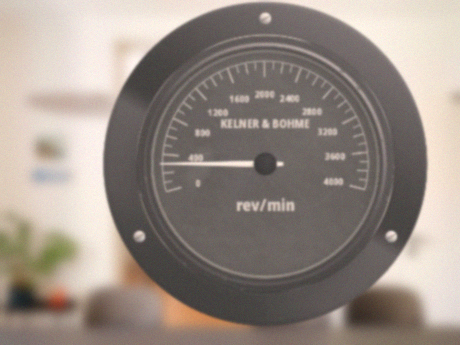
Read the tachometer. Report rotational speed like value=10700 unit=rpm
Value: value=300 unit=rpm
